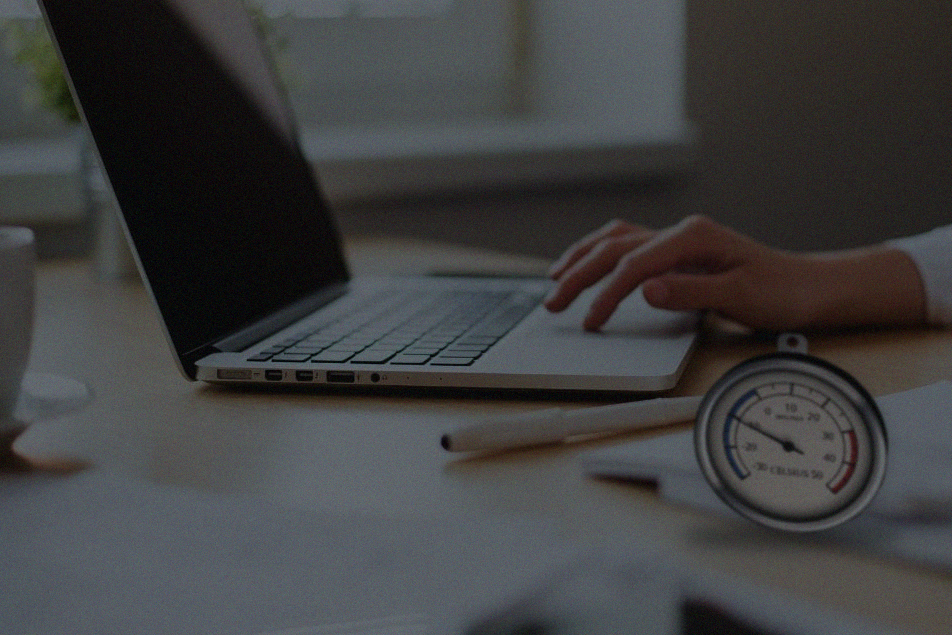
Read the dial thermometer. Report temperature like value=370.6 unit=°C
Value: value=-10 unit=°C
